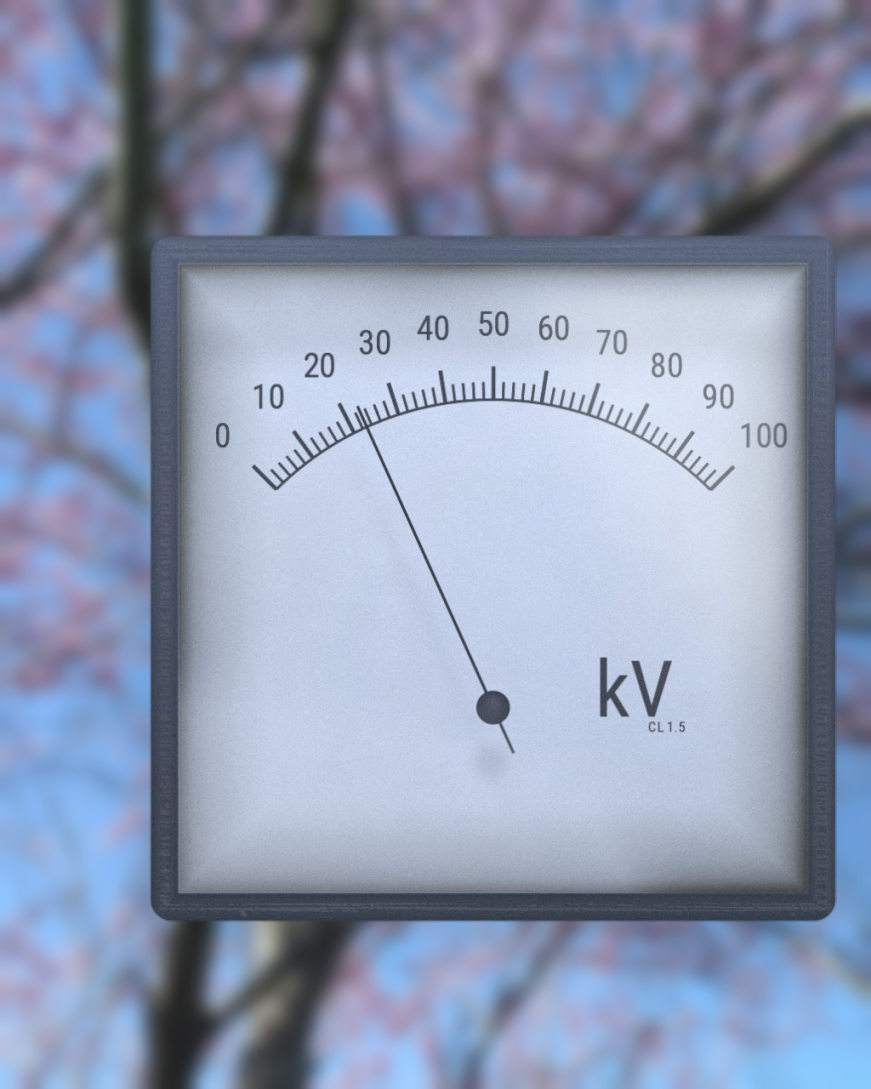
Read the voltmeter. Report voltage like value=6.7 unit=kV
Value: value=23 unit=kV
